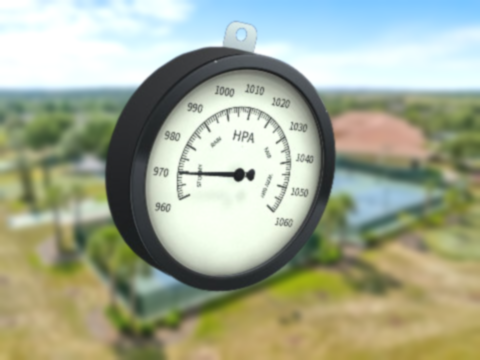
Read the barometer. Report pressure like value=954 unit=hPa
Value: value=970 unit=hPa
